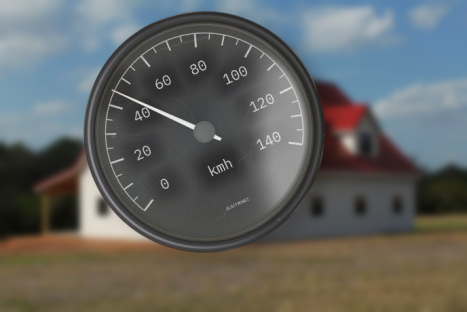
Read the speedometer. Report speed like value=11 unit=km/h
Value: value=45 unit=km/h
